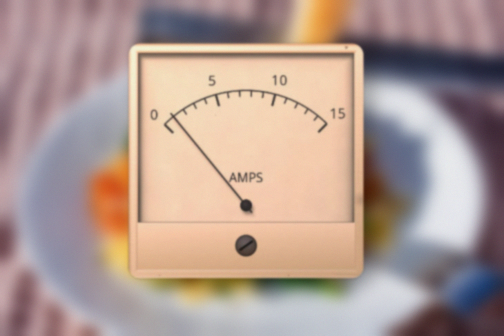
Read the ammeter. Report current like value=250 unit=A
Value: value=1 unit=A
